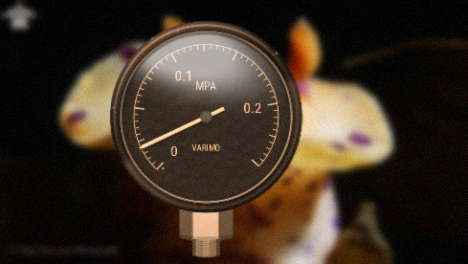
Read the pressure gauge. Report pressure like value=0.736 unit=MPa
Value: value=0.02 unit=MPa
